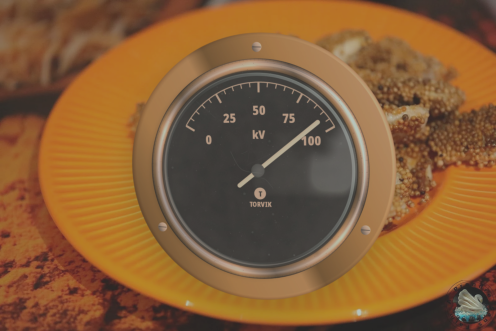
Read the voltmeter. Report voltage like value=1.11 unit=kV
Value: value=92.5 unit=kV
